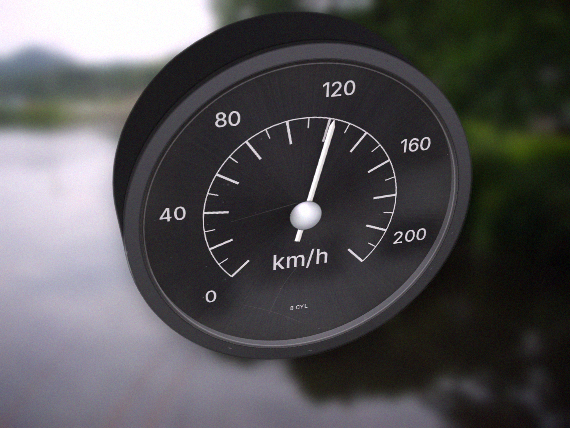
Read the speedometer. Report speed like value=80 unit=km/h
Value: value=120 unit=km/h
